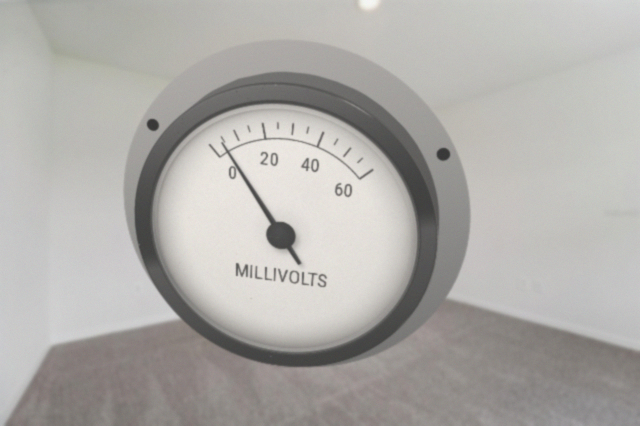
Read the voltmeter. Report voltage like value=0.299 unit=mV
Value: value=5 unit=mV
